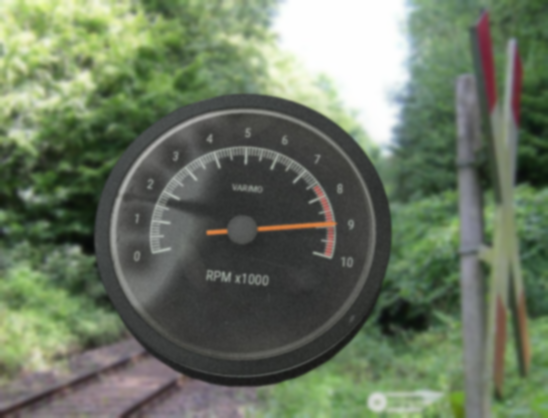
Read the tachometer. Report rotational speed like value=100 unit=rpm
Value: value=9000 unit=rpm
